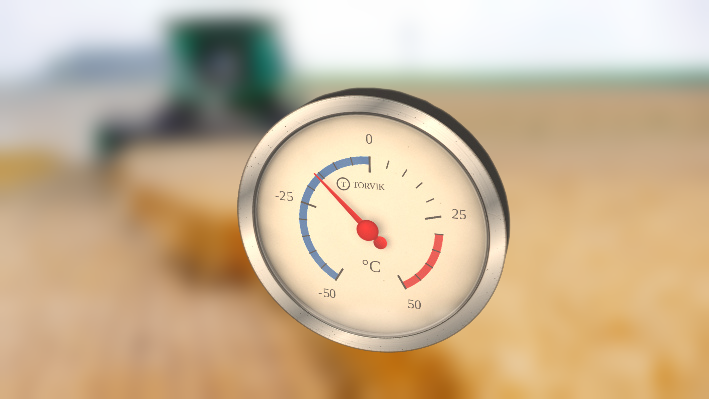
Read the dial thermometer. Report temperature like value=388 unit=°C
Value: value=-15 unit=°C
